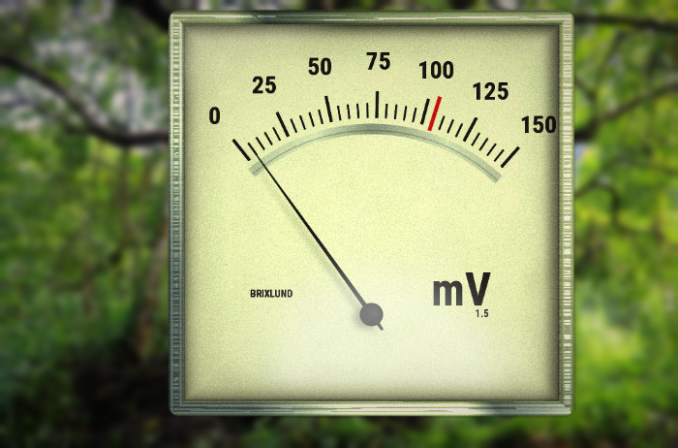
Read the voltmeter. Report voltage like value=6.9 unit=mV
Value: value=5 unit=mV
